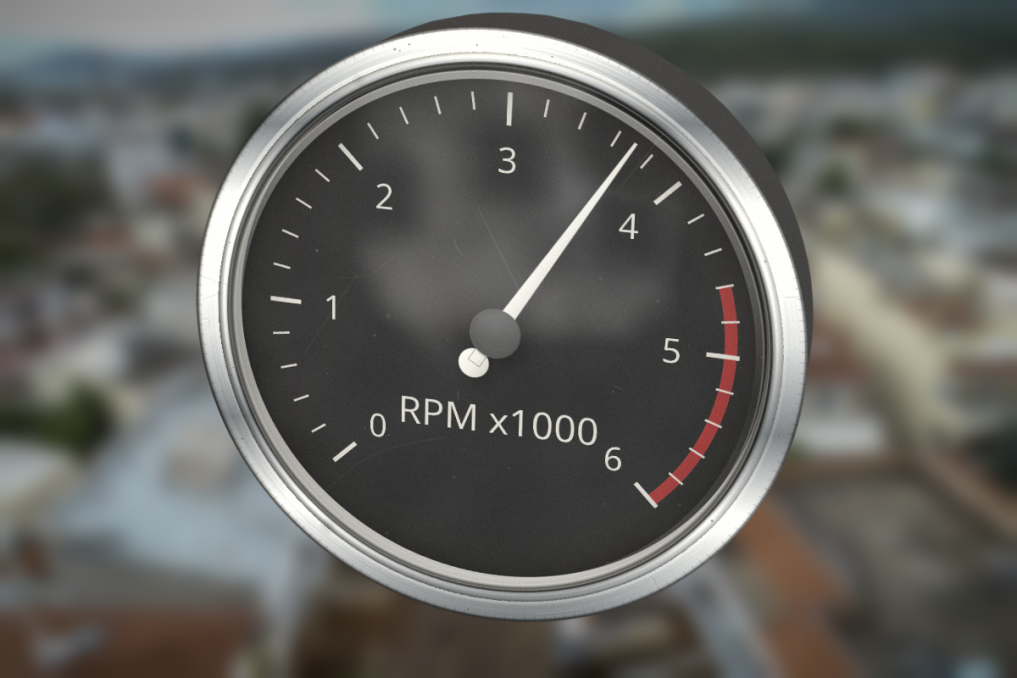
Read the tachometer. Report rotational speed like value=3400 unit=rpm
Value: value=3700 unit=rpm
